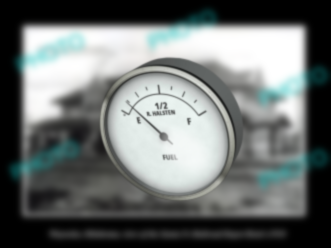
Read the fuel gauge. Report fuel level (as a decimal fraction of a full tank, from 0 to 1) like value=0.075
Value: value=0.125
